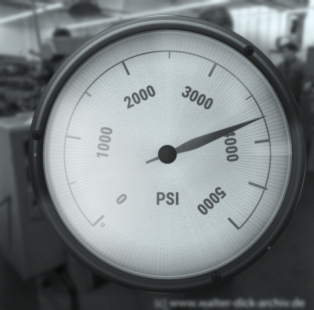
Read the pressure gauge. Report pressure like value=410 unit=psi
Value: value=3750 unit=psi
